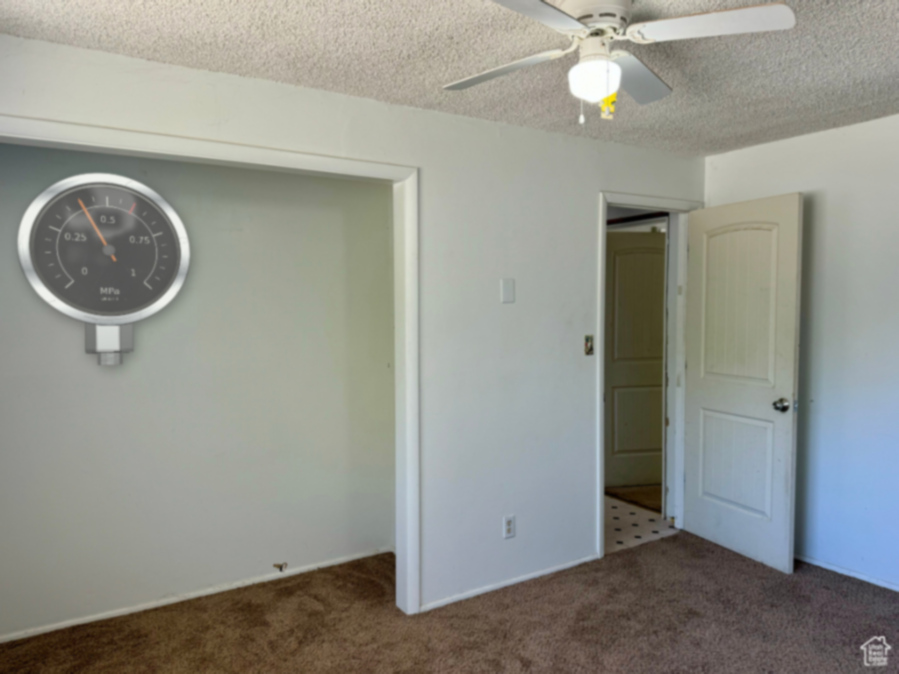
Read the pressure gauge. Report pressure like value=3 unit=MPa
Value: value=0.4 unit=MPa
